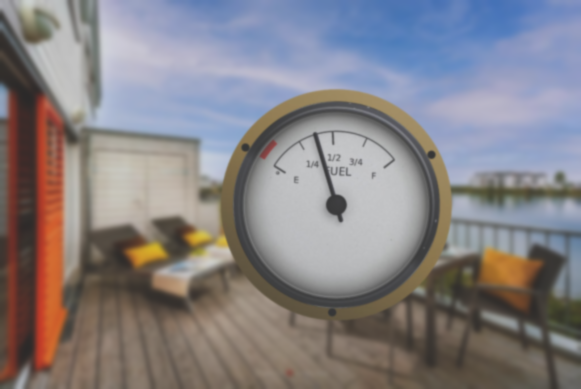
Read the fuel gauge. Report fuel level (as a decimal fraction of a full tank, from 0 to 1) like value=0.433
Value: value=0.375
